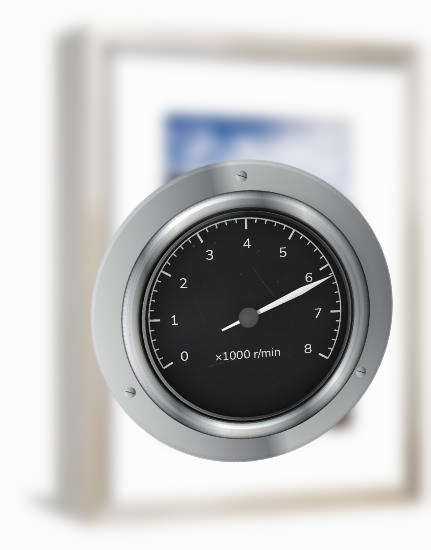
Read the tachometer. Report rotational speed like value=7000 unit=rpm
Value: value=6200 unit=rpm
